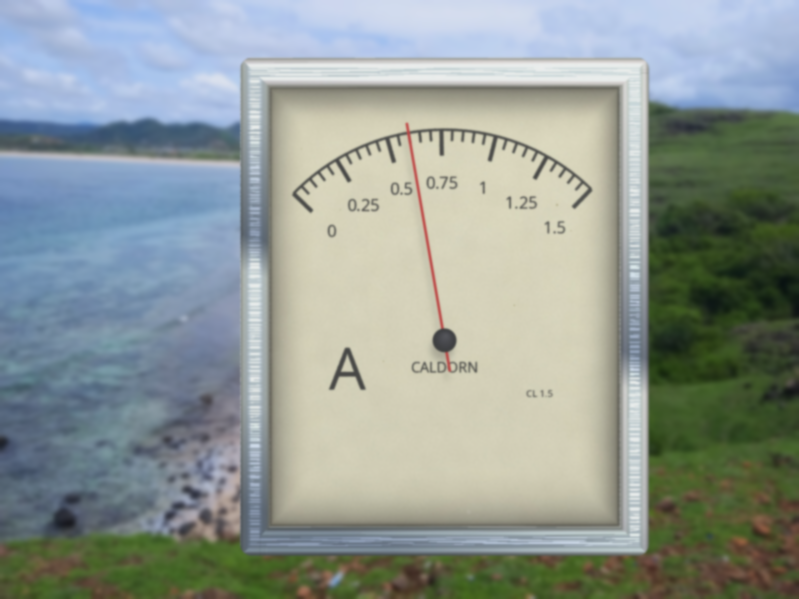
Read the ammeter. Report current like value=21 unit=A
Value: value=0.6 unit=A
